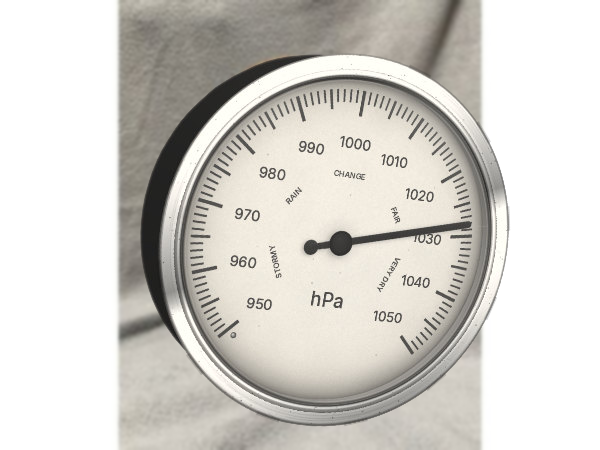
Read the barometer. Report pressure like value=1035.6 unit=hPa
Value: value=1028 unit=hPa
